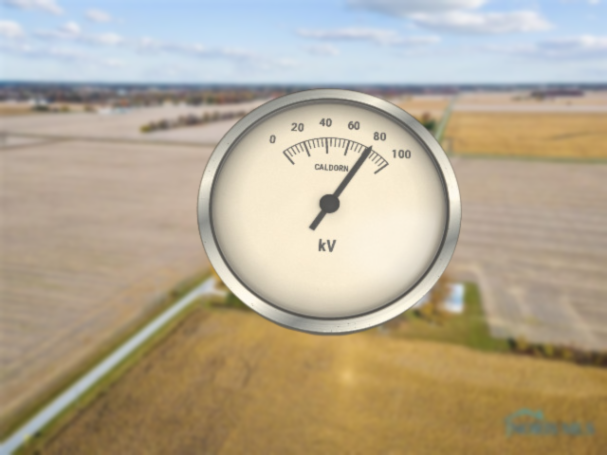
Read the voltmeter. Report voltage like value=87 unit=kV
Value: value=80 unit=kV
